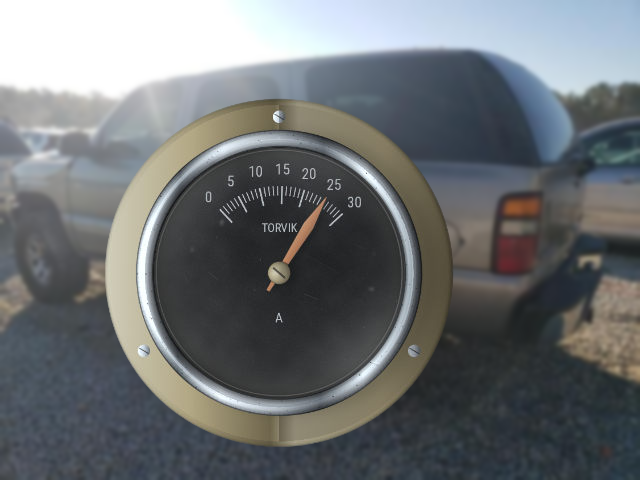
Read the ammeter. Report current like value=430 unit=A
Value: value=25 unit=A
